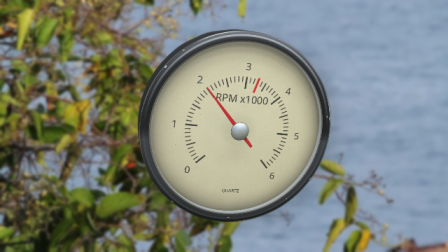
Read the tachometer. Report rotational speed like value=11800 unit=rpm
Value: value=2000 unit=rpm
